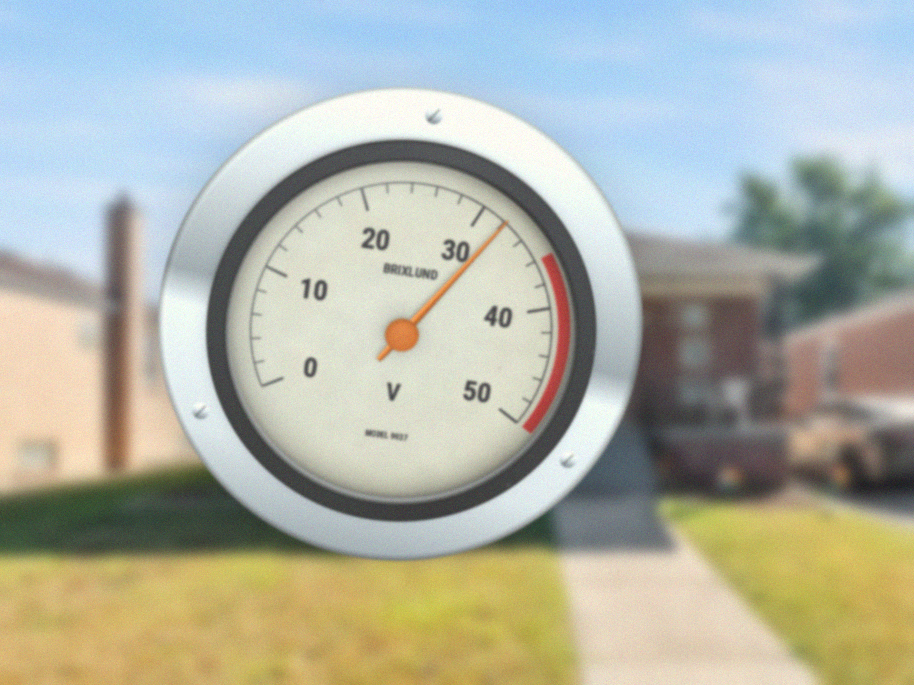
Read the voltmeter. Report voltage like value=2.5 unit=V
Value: value=32 unit=V
